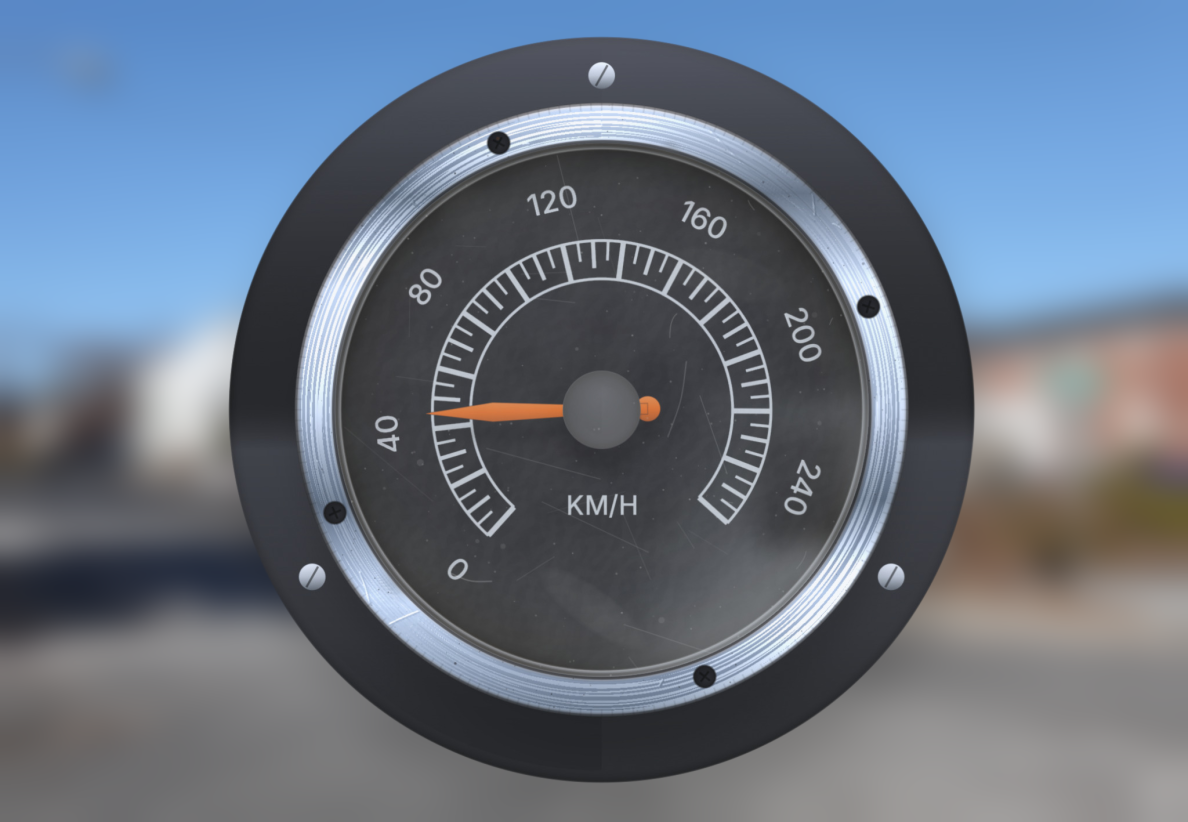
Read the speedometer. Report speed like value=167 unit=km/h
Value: value=45 unit=km/h
